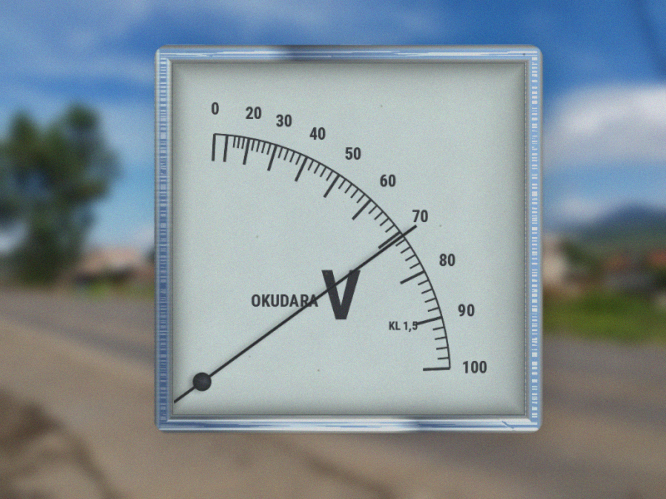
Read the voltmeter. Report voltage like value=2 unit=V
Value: value=71 unit=V
